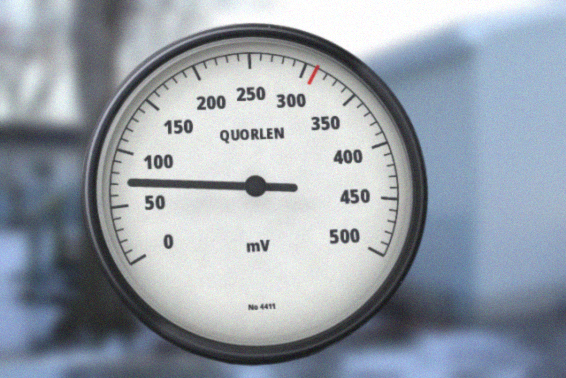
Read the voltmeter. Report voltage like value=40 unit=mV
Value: value=70 unit=mV
